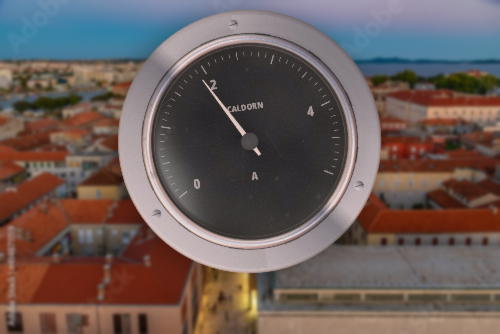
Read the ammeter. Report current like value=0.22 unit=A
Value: value=1.9 unit=A
